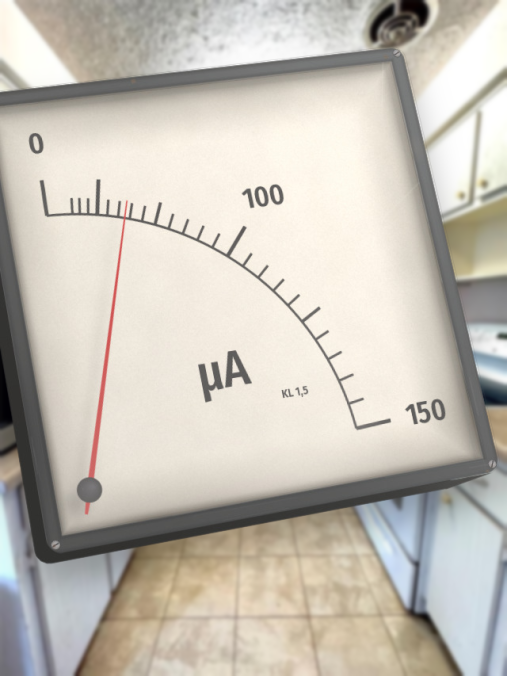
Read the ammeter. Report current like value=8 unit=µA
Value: value=62.5 unit=µA
